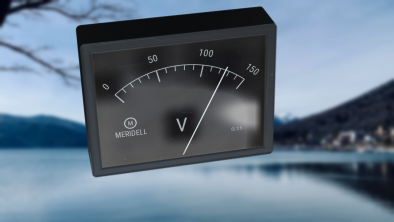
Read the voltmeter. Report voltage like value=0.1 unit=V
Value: value=125 unit=V
